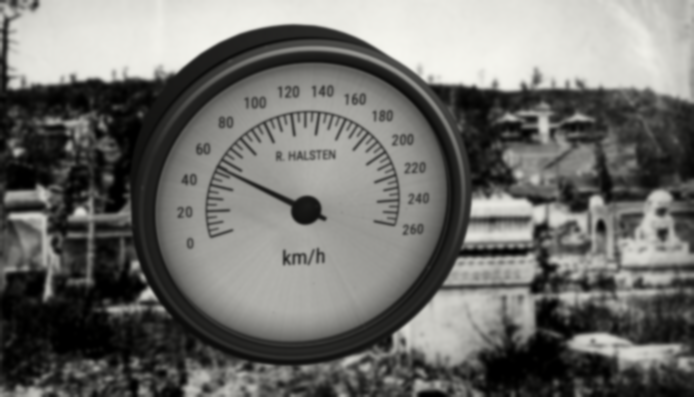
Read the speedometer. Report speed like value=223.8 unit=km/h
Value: value=55 unit=km/h
